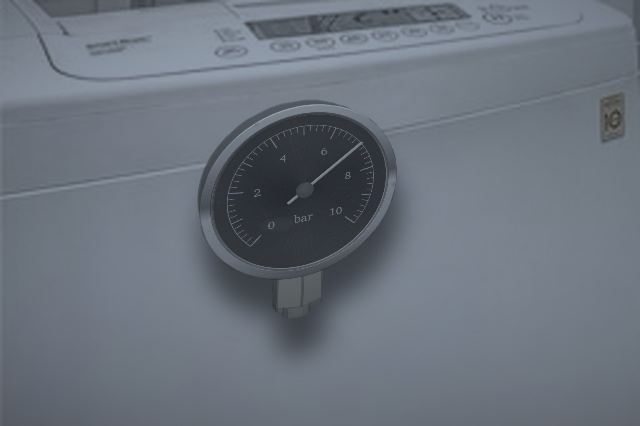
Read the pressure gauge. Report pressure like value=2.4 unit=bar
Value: value=7 unit=bar
